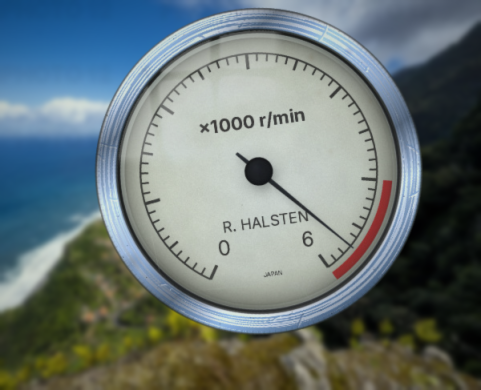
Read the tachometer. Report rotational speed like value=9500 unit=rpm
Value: value=5700 unit=rpm
